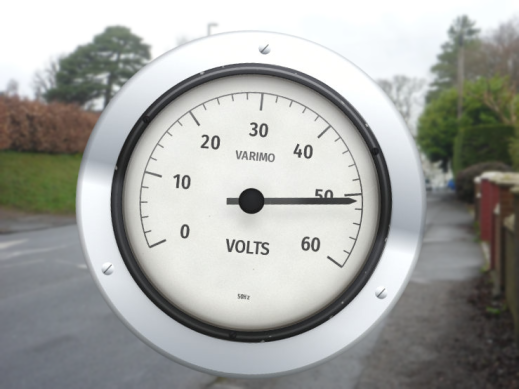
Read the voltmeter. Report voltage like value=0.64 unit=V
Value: value=51 unit=V
